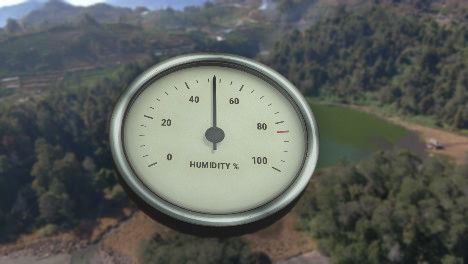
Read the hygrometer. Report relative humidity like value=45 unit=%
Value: value=50 unit=%
